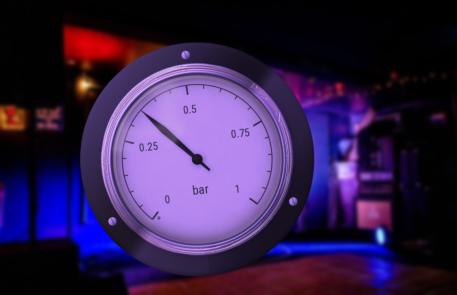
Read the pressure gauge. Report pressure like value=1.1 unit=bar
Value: value=0.35 unit=bar
